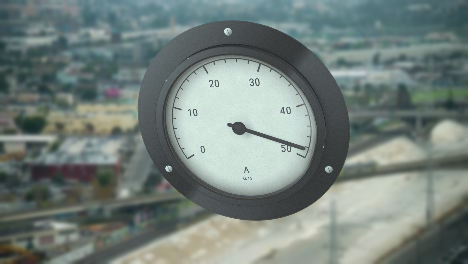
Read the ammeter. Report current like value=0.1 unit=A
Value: value=48 unit=A
